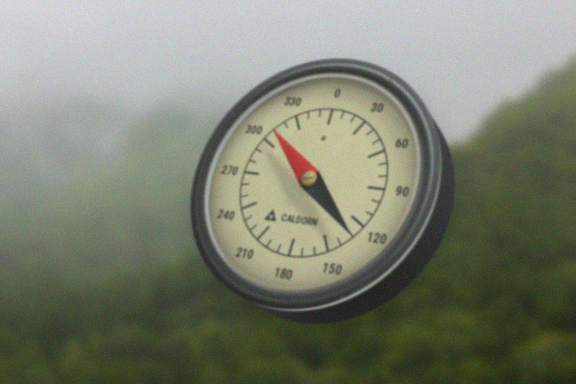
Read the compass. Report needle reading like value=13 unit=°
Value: value=310 unit=°
